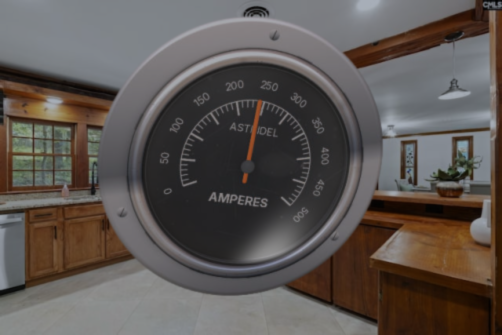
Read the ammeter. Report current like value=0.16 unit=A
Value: value=240 unit=A
